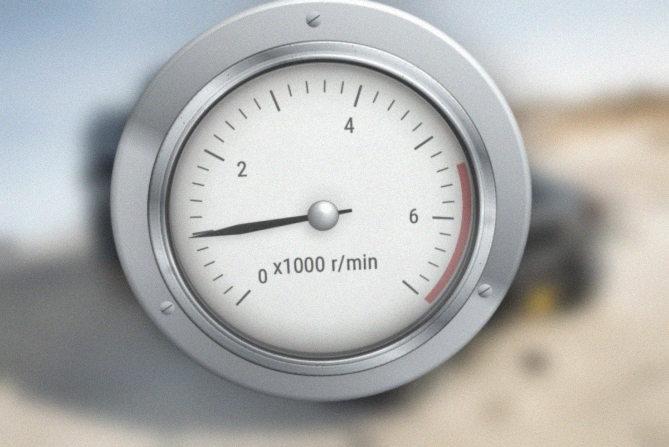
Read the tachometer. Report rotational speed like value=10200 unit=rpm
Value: value=1000 unit=rpm
